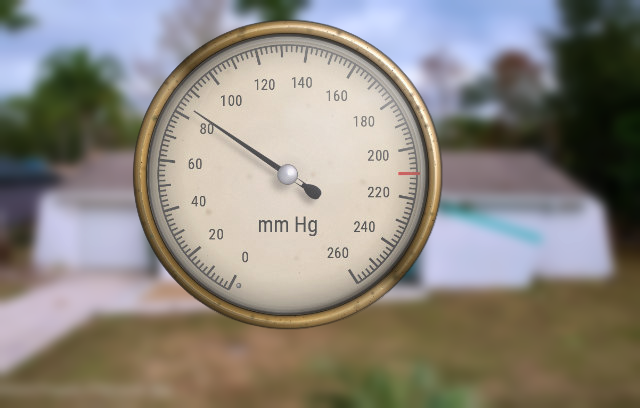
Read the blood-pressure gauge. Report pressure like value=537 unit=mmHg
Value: value=84 unit=mmHg
